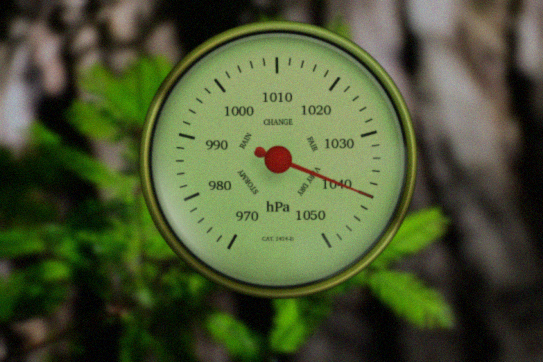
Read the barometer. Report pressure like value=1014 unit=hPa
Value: value=1040 unit=hPa
